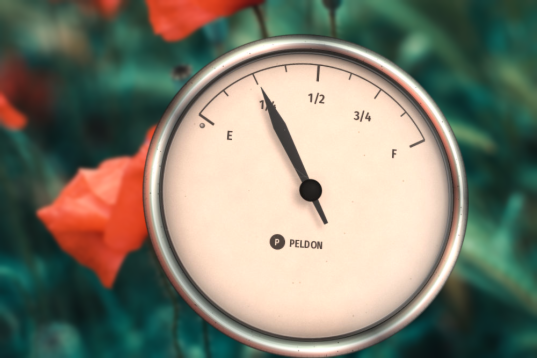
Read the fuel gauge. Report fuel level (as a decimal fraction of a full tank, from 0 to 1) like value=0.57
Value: value=0.25
